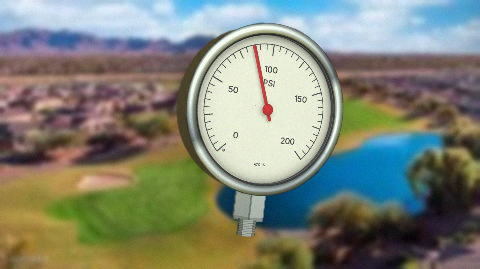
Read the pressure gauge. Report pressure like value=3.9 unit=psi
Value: value=85 unit=psi
